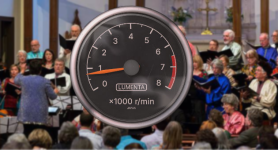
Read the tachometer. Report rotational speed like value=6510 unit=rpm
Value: value=750 unit=rpm
